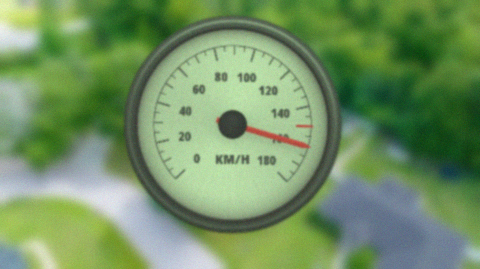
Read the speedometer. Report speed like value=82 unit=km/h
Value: value=160 unit=km/h
